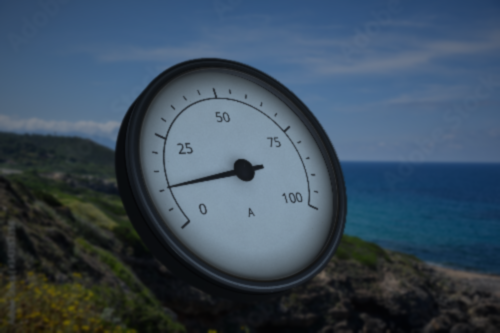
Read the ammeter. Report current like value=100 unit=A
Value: value=10 unit=A
